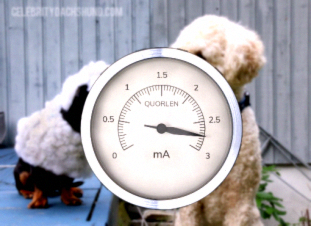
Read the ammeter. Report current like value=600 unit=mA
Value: value=2.75 unit=mA
